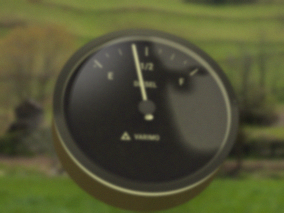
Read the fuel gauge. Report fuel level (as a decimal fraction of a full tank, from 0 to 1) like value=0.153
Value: value=0.375
